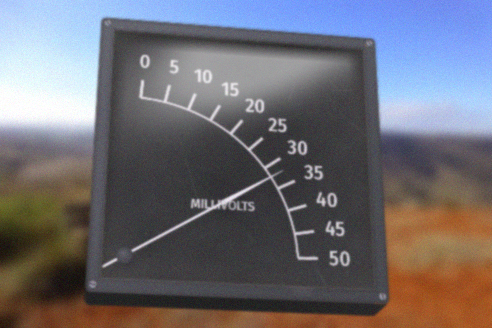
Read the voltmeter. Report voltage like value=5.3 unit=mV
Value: value=32.5 unit=mV
